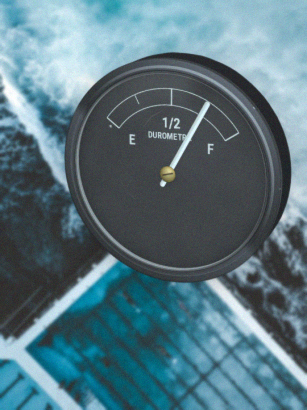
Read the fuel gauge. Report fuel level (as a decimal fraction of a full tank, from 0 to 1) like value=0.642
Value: value=0.75
